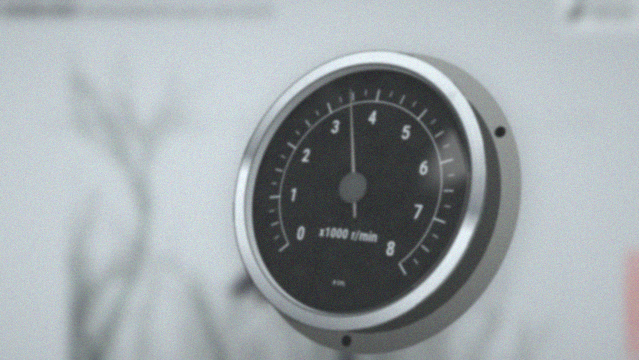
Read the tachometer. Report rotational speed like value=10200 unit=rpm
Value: value=3500 unit=rpm
